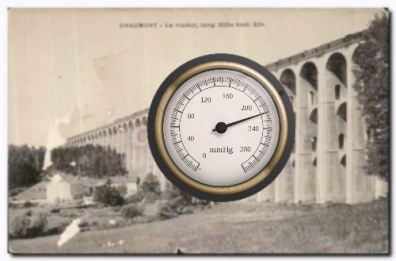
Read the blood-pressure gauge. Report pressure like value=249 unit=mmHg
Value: value=220 unit=mmHg
